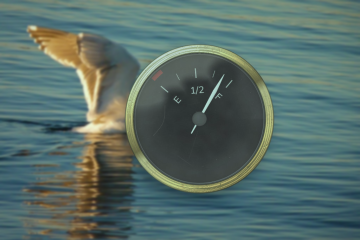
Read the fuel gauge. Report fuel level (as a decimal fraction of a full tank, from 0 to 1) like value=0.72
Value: value=0.875
